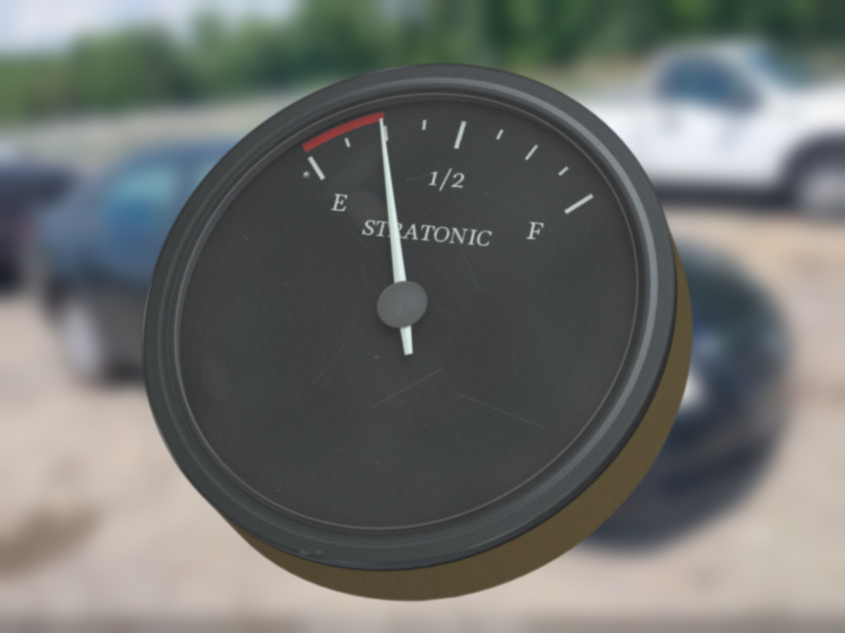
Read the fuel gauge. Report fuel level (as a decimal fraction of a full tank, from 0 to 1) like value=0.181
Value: value=0.25
